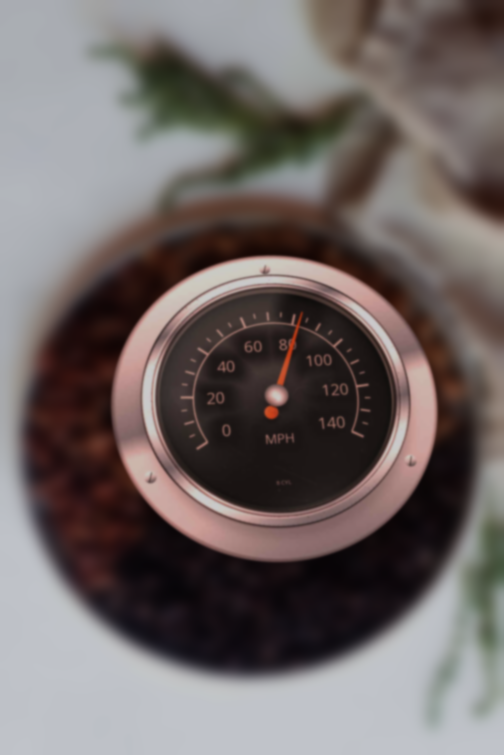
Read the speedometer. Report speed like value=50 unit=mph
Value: value=82.5 unit=mph
